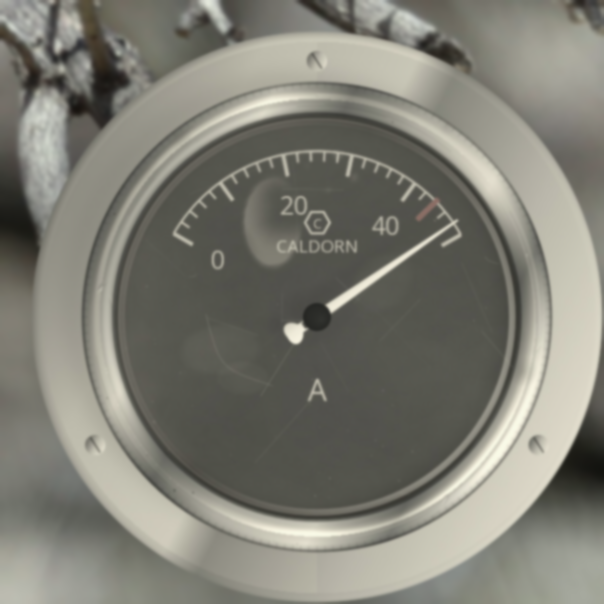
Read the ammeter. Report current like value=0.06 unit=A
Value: value=48 unit=A
